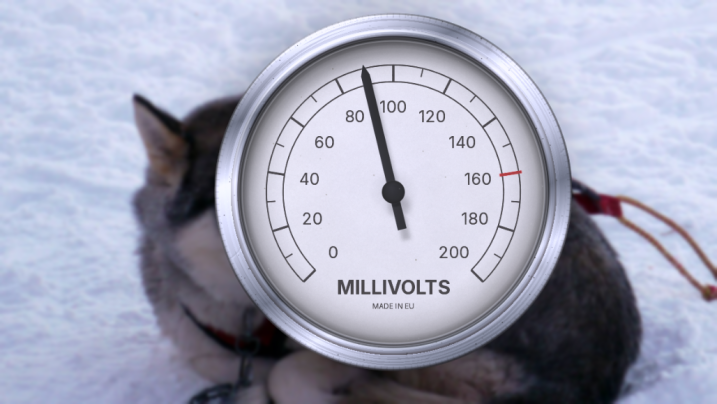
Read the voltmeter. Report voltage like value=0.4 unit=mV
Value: value=90 unit=mV
